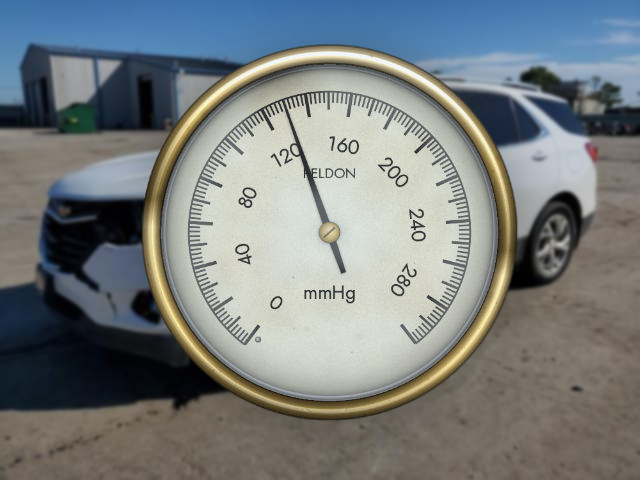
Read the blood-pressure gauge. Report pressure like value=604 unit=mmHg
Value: value=130 unit=mmHg
